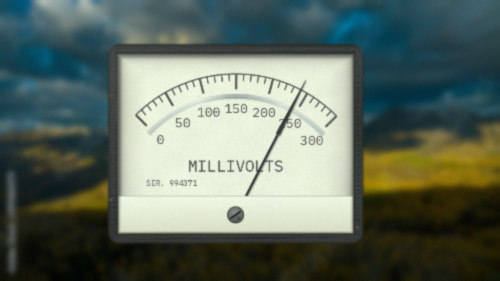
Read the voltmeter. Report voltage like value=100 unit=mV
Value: value=240 unit=mV
